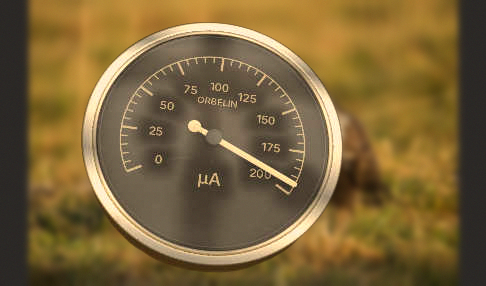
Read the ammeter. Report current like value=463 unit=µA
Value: value=195 unit=µA
